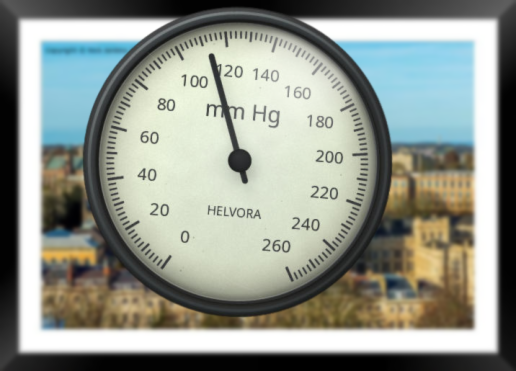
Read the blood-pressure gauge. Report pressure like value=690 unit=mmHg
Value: value=112 unit=mmHg
